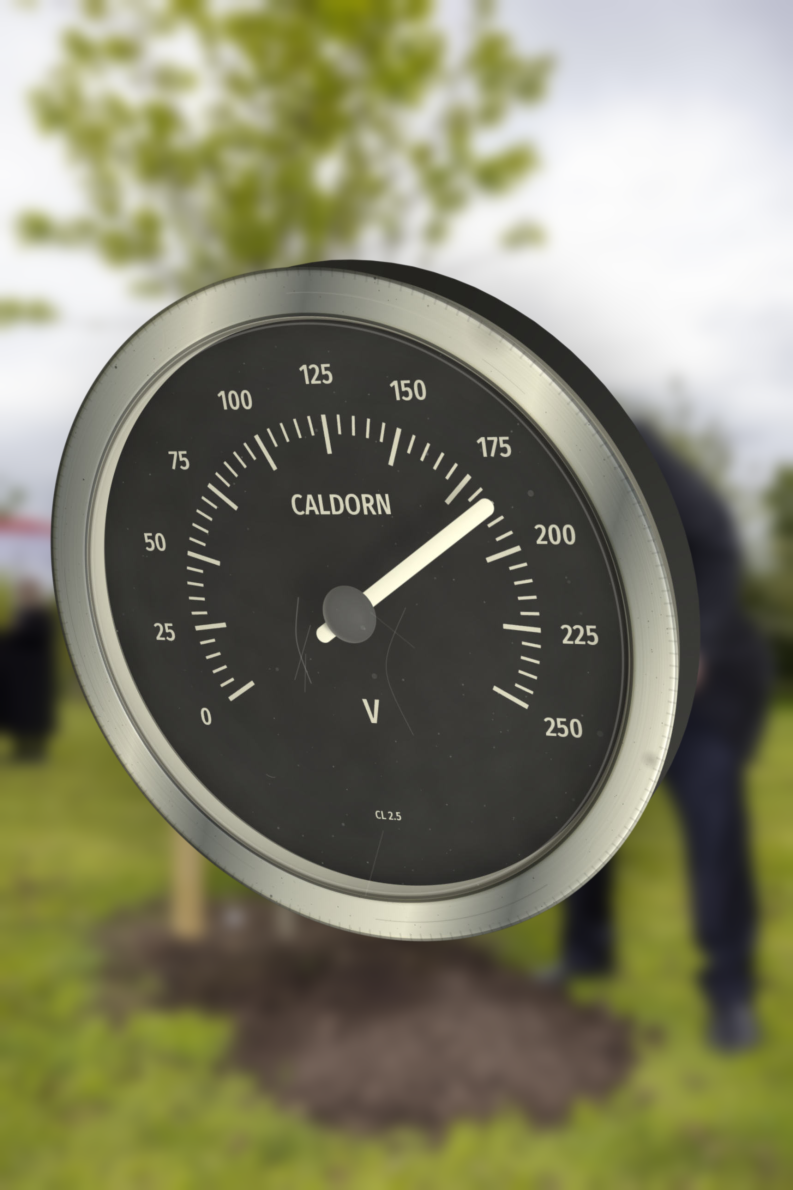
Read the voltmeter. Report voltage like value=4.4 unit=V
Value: value=185 unit=V
